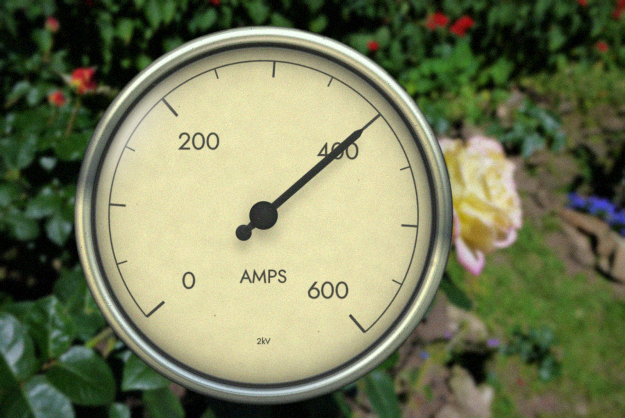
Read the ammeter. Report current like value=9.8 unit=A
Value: value=400 unit=A
